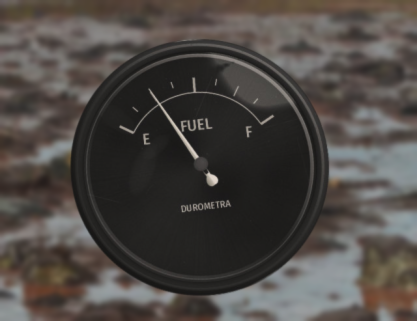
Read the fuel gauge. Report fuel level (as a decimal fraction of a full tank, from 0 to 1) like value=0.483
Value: value=0.25
